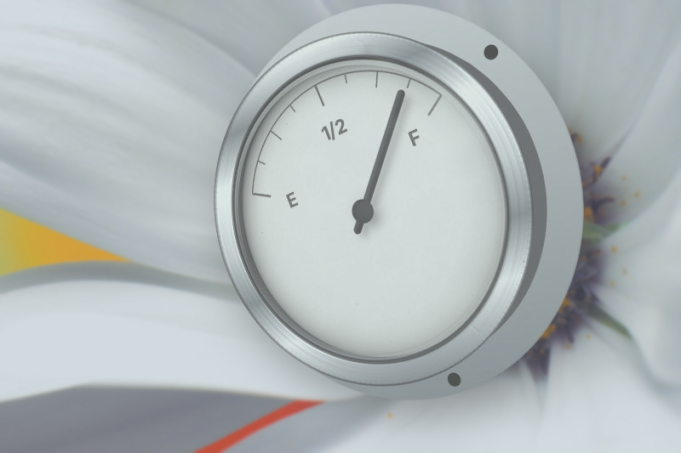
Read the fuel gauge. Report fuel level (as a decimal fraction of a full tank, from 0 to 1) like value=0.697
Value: value=0.875
